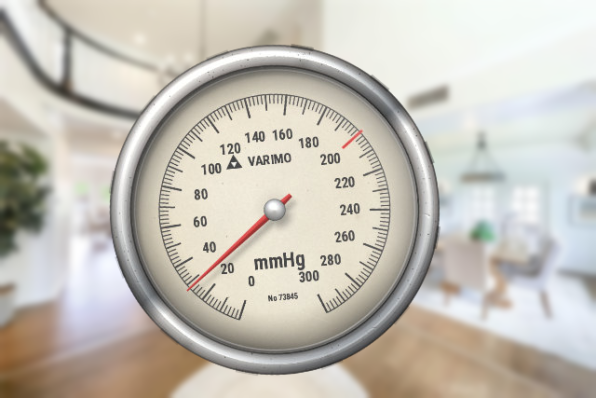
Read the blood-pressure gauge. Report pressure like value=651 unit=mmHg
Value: value=28 unit=mmHg
